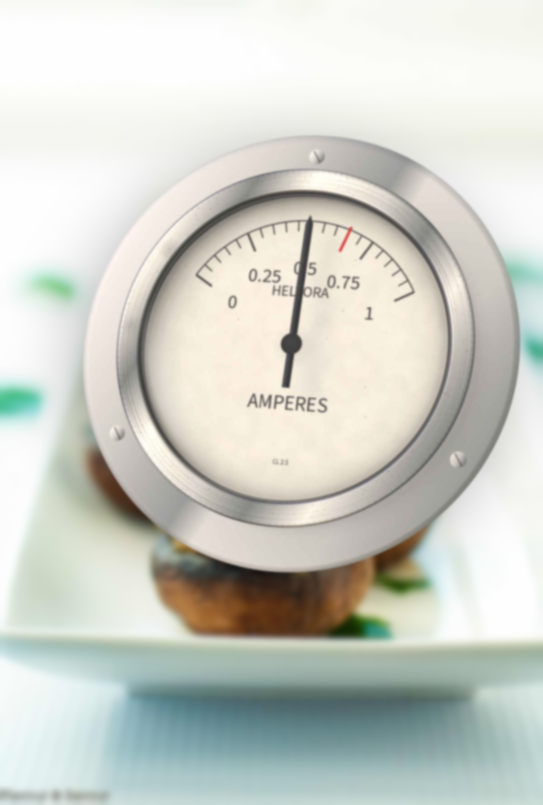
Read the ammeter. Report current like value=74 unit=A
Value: value=0.5 unit=A
